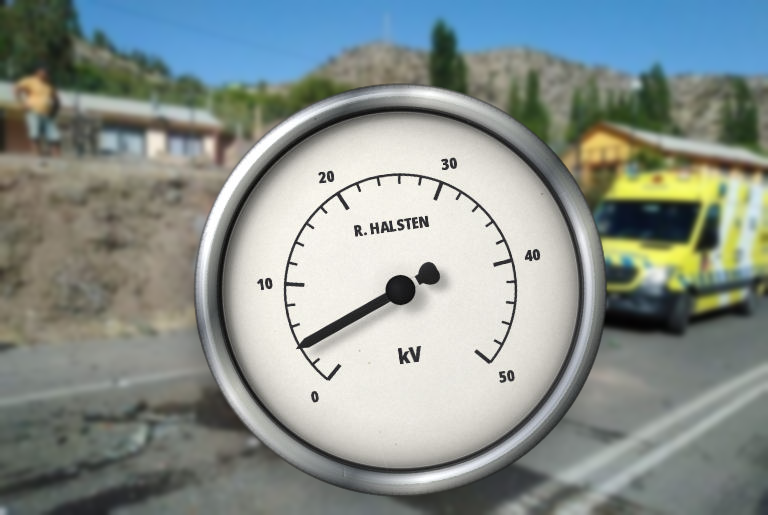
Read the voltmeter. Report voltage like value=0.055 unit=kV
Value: value=4 unit=kV
